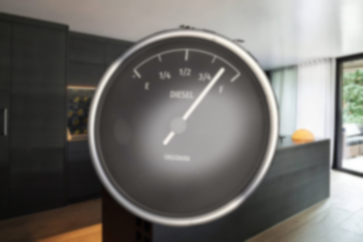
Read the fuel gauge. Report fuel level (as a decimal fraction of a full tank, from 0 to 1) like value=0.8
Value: value=0.875
